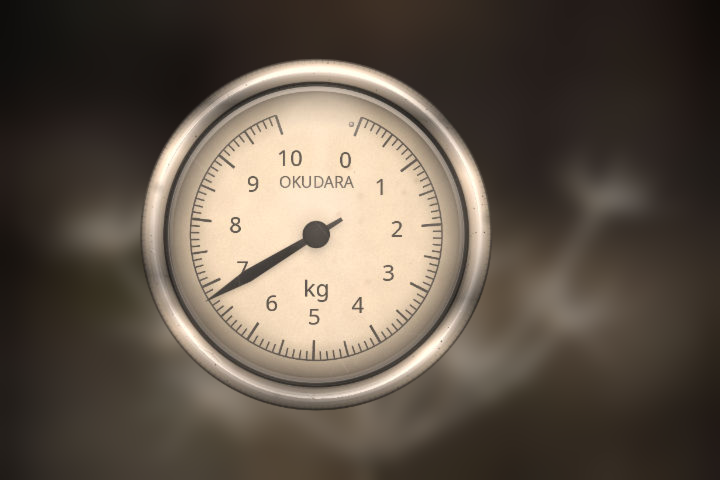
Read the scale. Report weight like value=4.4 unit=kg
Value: value=6.8 unit=kg
